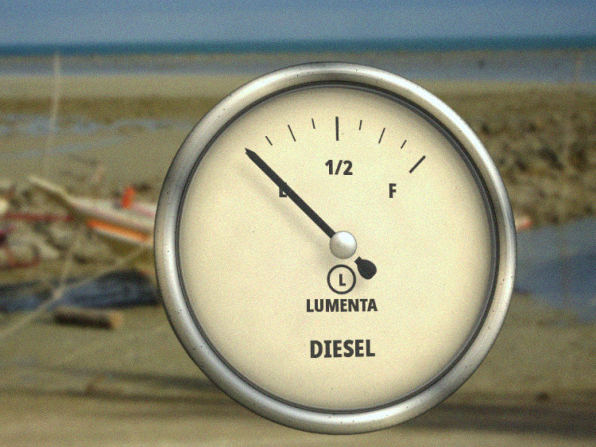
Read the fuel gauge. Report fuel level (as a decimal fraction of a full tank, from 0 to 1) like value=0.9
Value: value=0
